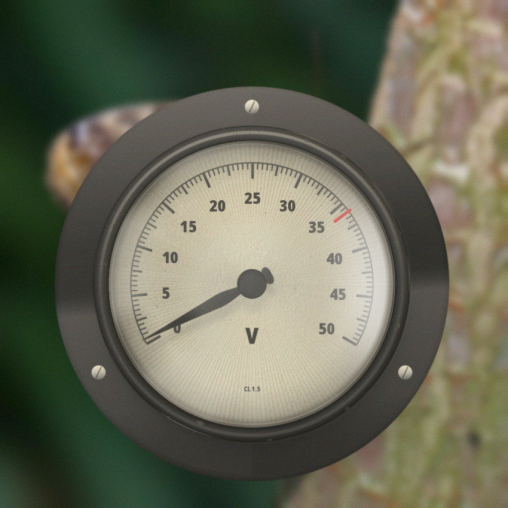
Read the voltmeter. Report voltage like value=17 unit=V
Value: value=0.5 unit=V
